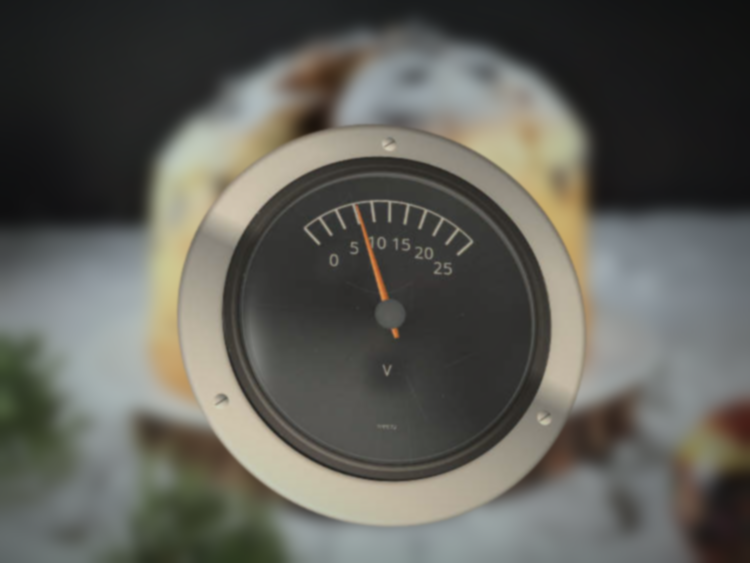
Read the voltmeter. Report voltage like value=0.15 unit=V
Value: value=7.5 unit=V
